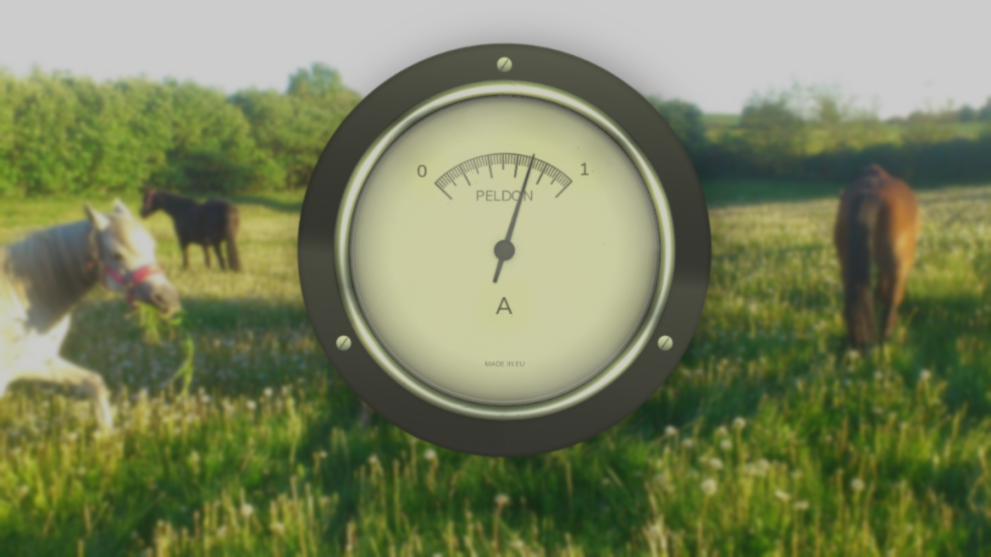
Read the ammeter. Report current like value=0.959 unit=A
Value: value=0.7 unit=A
